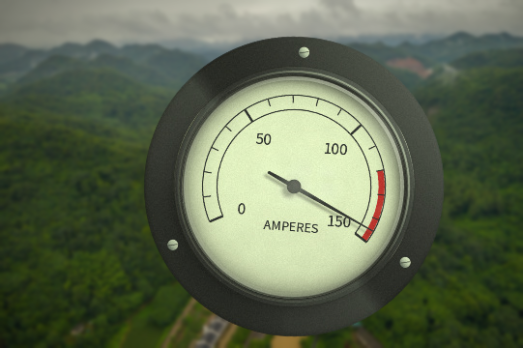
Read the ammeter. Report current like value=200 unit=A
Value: value=145 unit=A
